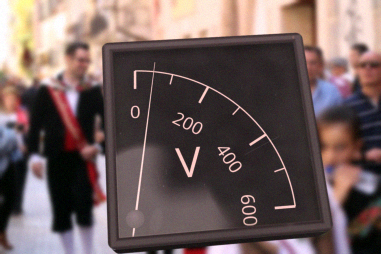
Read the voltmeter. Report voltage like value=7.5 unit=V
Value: value=50 unit=V
